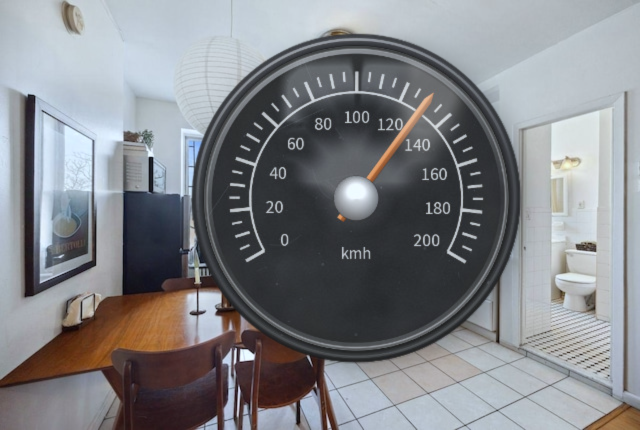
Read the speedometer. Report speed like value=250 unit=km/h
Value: value=130 unit=km/h
